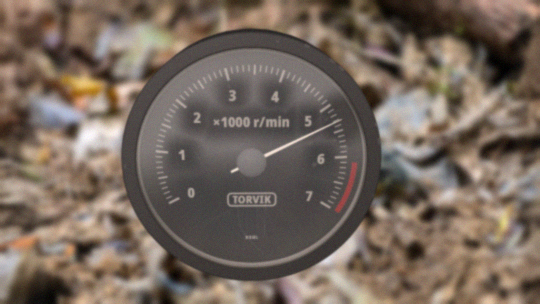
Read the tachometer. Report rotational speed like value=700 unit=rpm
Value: value=5300 unit=rpm
